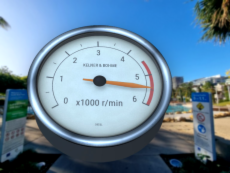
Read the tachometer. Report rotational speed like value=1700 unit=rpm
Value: value=5500 unit=rpm
